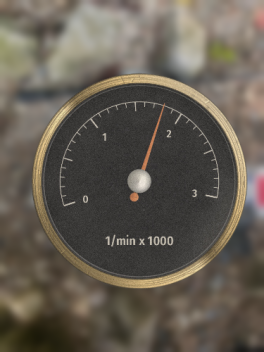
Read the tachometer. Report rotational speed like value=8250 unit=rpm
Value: value=1800 unit=rpm
